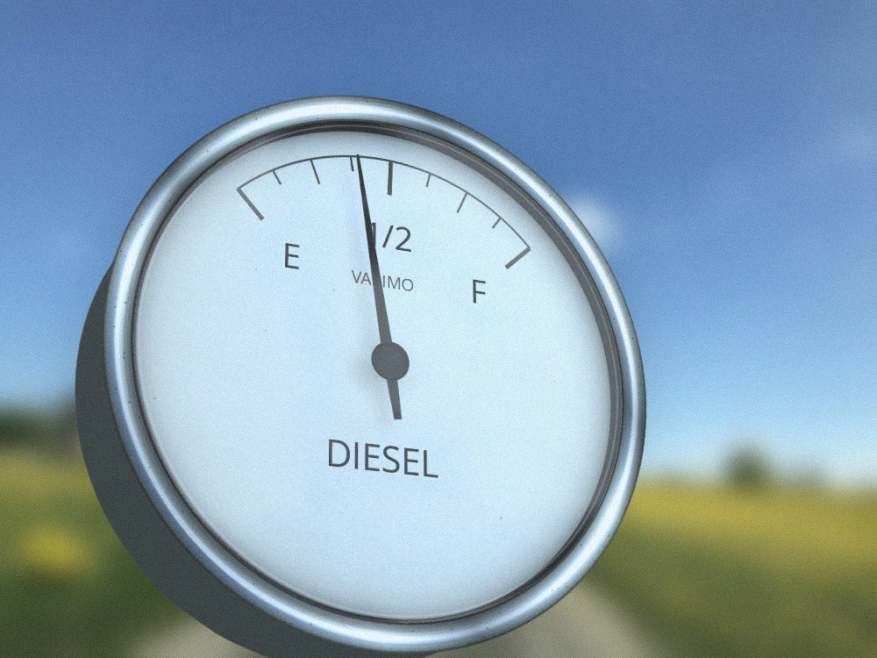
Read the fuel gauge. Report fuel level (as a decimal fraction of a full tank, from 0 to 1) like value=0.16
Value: value=0.375
